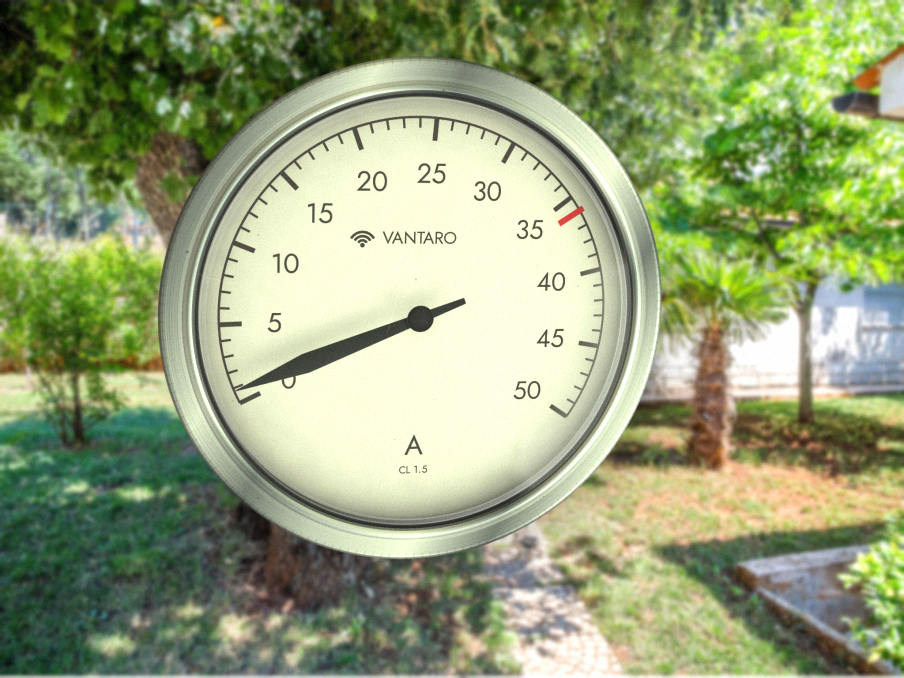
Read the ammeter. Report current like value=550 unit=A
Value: value=1 unit=A
